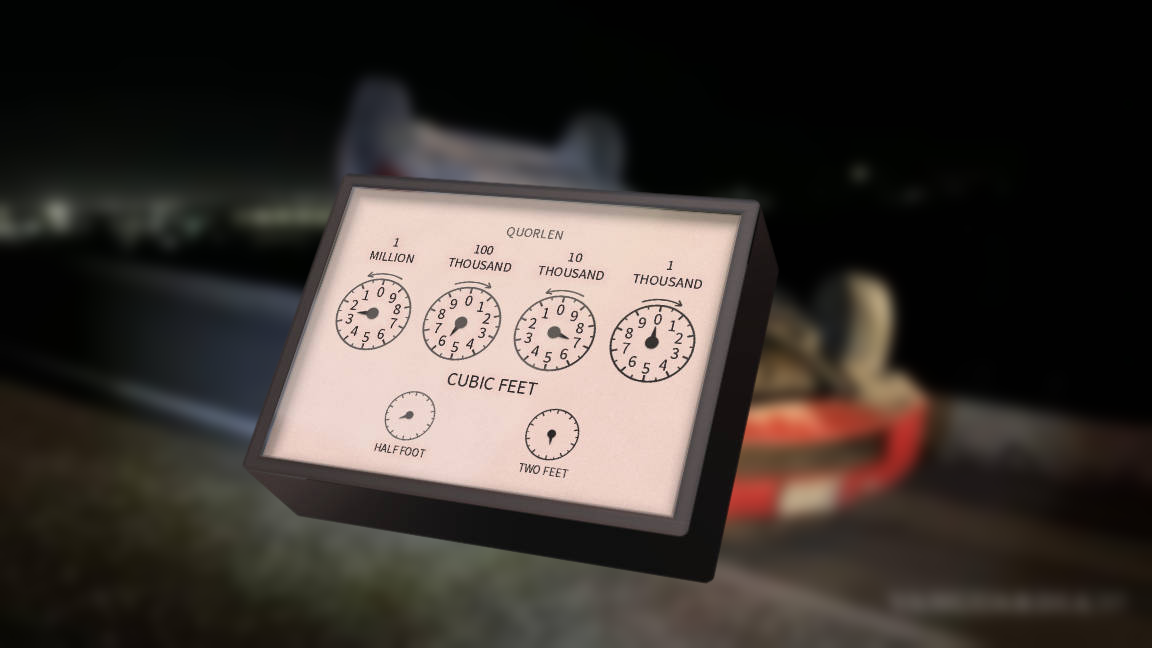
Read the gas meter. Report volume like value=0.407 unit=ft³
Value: value=257000 unit=ft³
